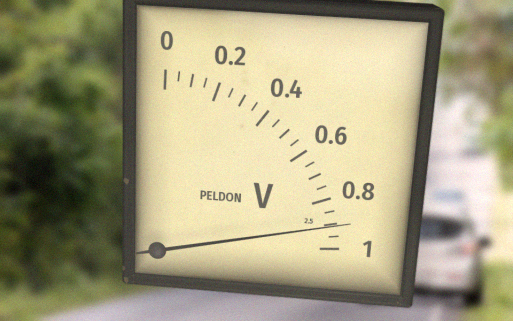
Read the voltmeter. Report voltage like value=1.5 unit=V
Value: value=0.9 unit=V
